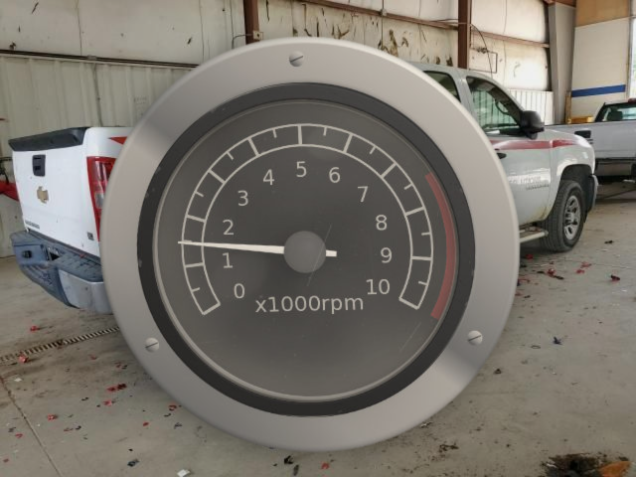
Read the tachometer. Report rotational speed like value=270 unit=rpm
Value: value=1500 unit=rpm
